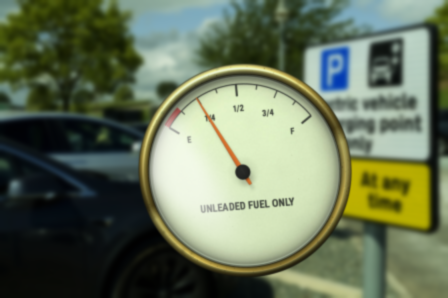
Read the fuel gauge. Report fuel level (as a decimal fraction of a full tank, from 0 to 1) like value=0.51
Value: value=0.25
